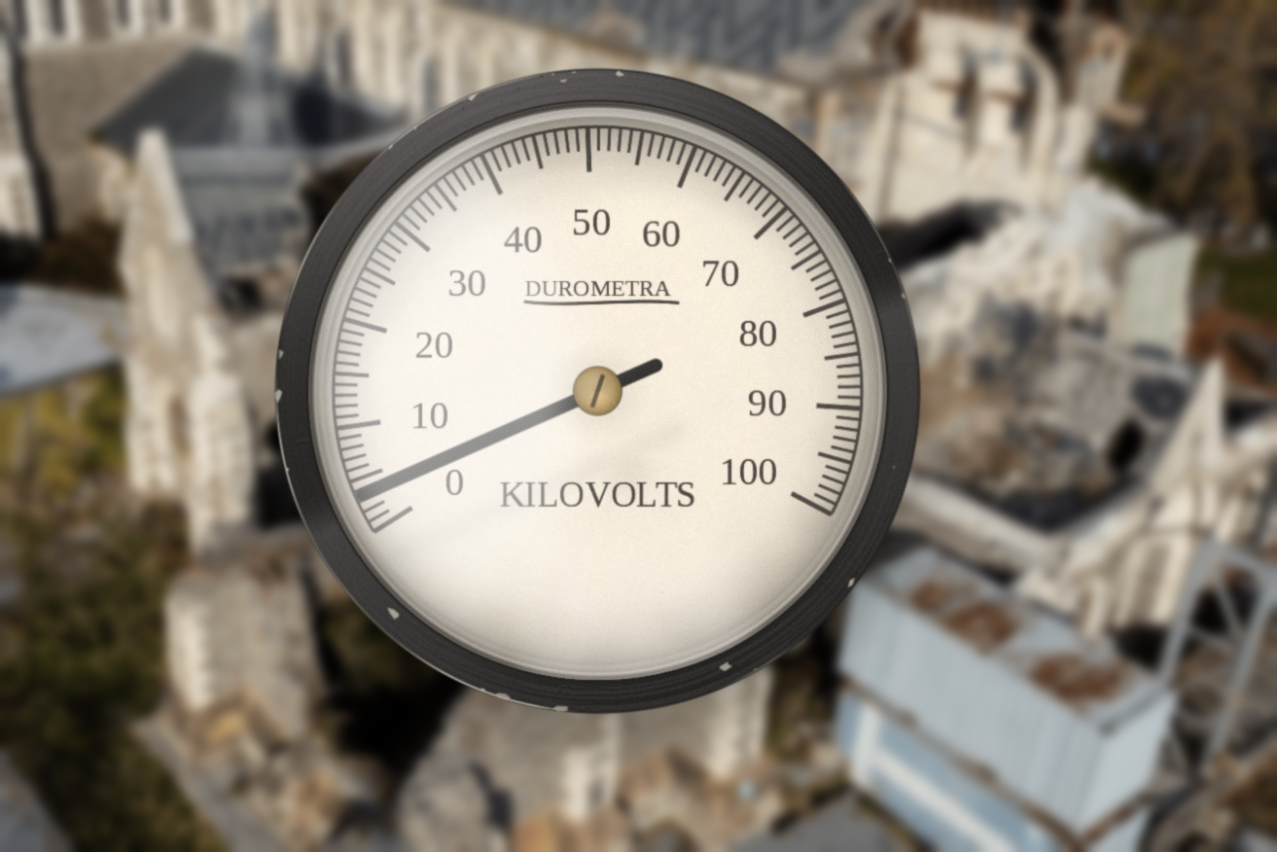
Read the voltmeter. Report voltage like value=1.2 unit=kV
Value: value=3.5 unit=kV
